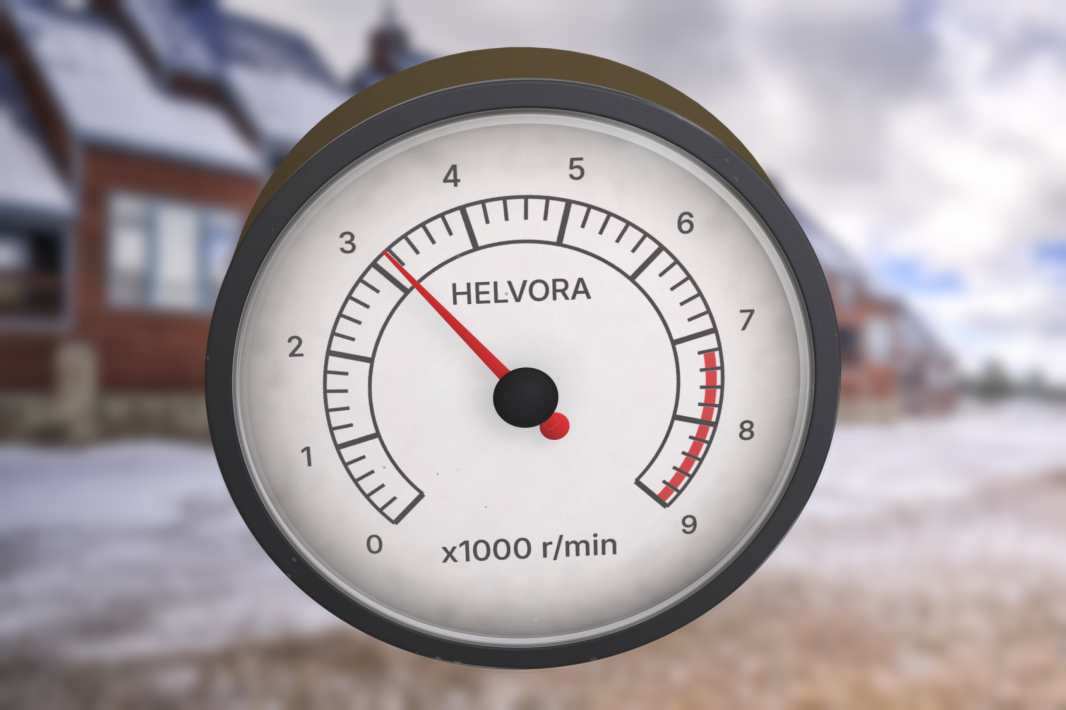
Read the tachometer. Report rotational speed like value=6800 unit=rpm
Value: value=3200 unit=rpm
